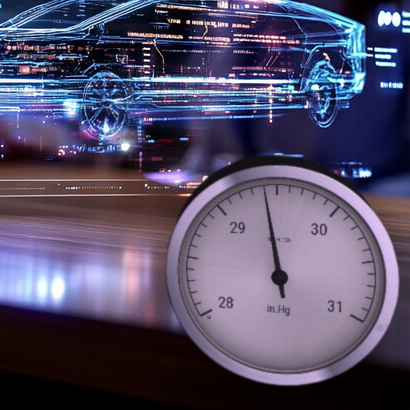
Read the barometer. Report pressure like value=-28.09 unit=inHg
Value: value=29.4 unit=inHg
